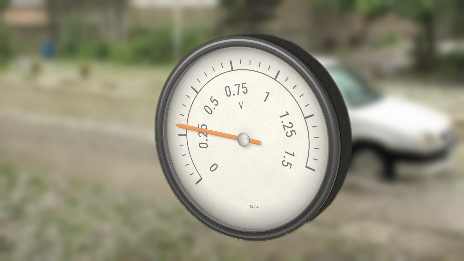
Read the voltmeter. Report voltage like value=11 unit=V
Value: value=0.3 unit=V
